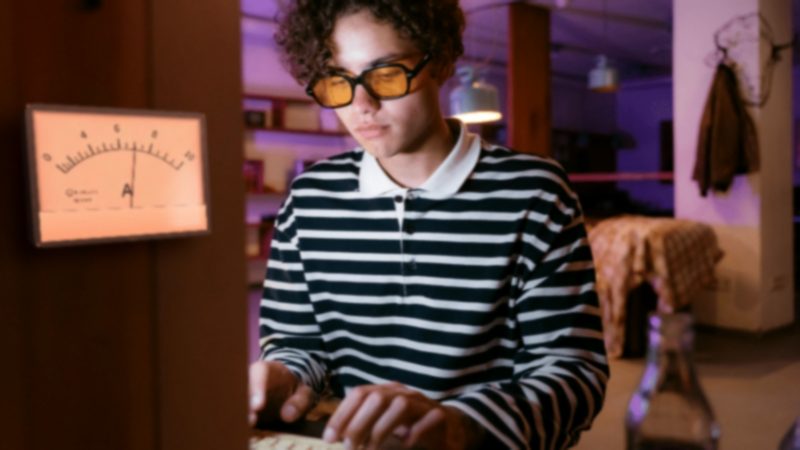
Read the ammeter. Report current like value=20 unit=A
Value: value=7 unit=A
